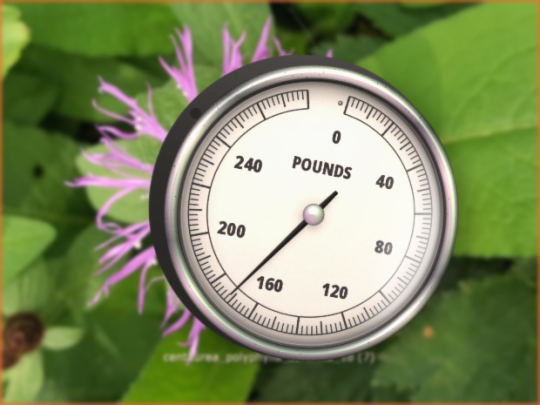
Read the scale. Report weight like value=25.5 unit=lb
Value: value=172 unit=lb
